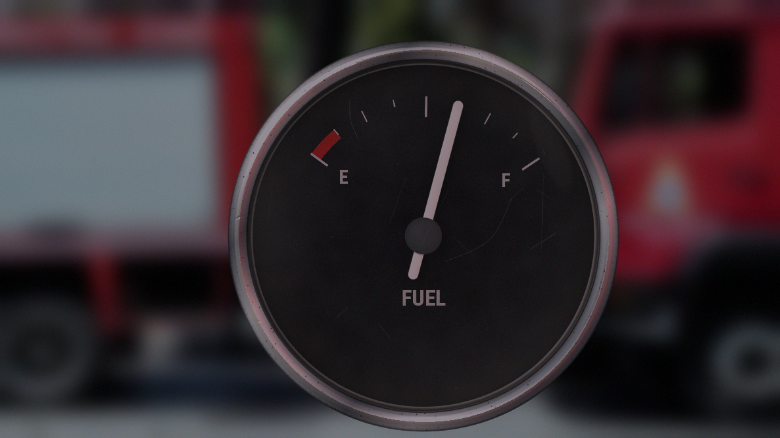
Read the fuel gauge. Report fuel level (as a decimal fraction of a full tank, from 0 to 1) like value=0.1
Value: value=0.625
